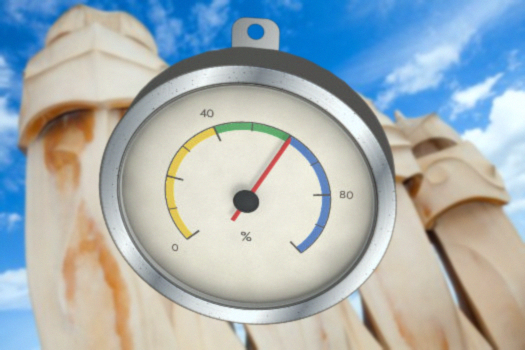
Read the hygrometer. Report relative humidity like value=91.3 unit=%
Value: value=60 unit=%
